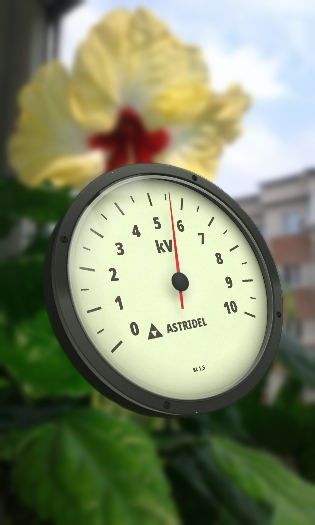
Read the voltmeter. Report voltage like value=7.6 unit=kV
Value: value=5.5 unit=kV
